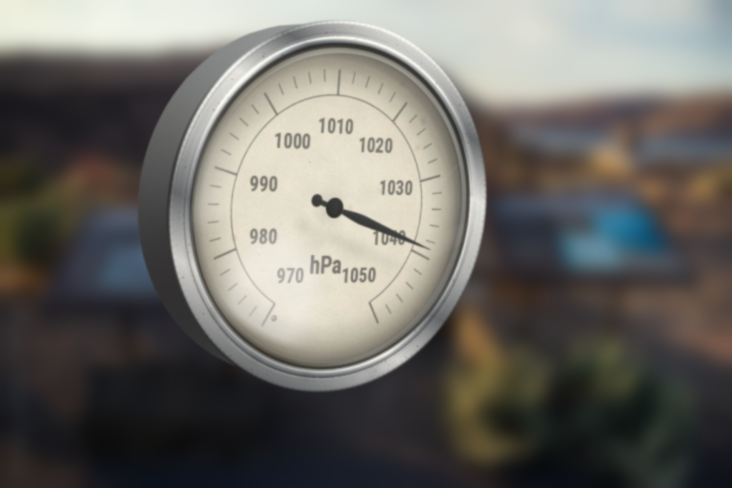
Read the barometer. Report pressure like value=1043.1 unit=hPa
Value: value=1039 unit=hPa
